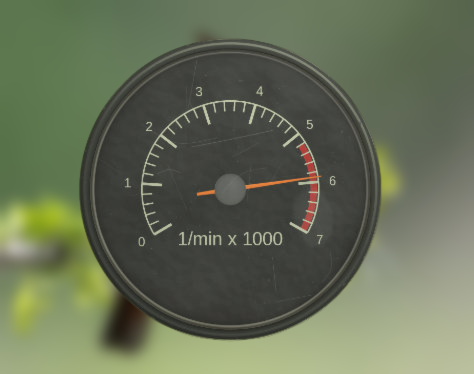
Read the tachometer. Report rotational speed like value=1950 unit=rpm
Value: value=5900 unit=rpm
